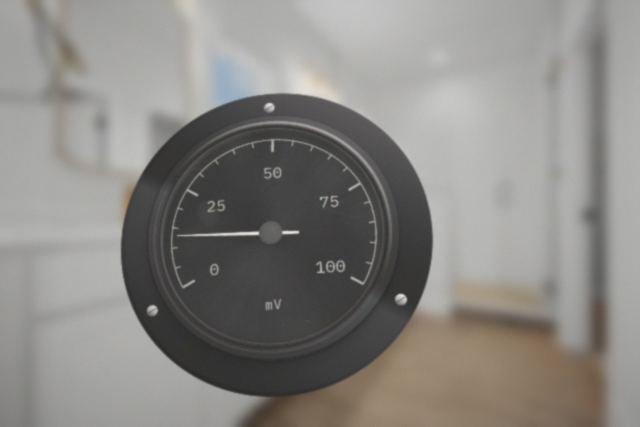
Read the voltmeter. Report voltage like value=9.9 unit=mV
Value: value=12.5 unit=mV
